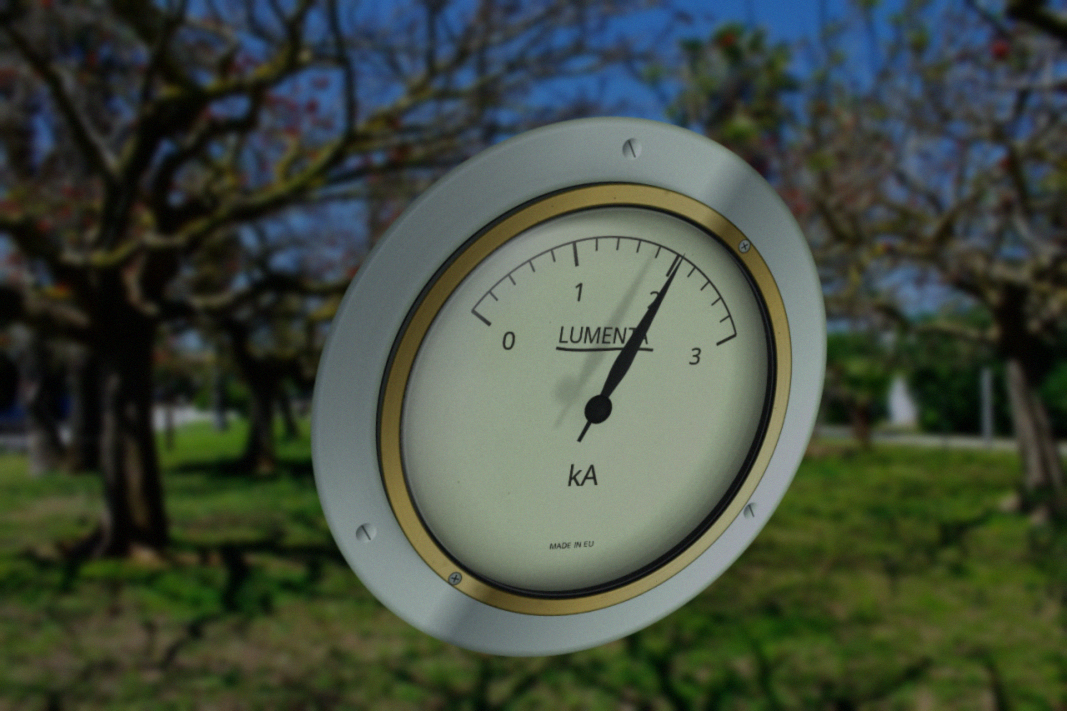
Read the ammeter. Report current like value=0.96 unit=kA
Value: value=2 unit=kA
